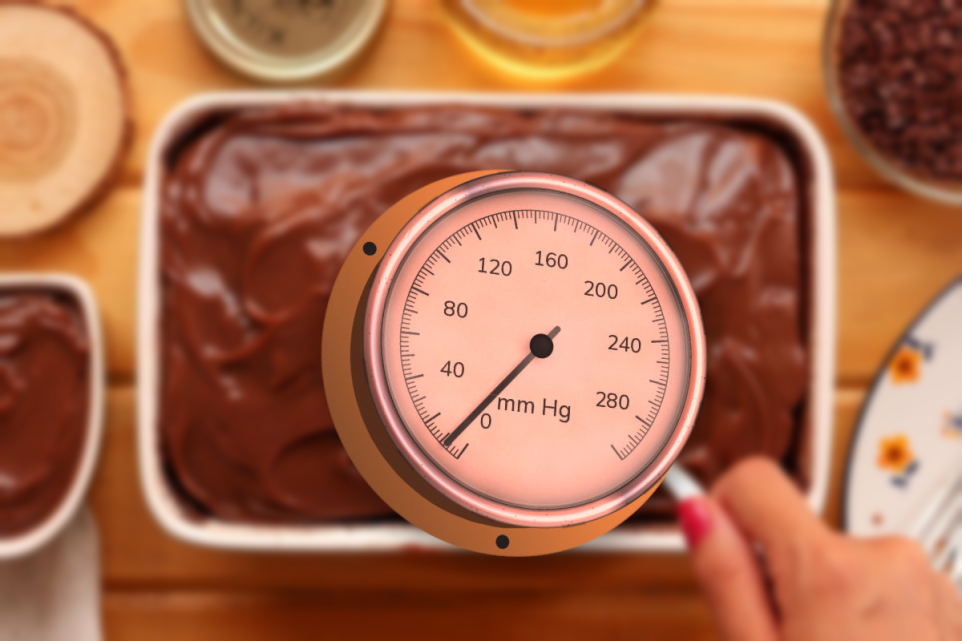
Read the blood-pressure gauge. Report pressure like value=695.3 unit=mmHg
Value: value=8 unit=mmHg
